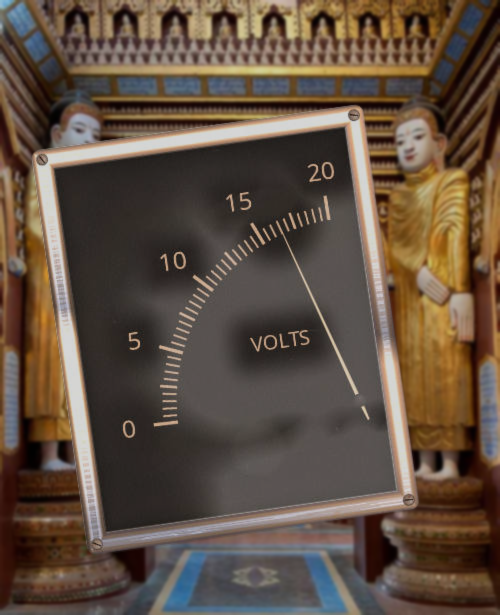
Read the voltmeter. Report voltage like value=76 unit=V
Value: value=16.5 unit=V
